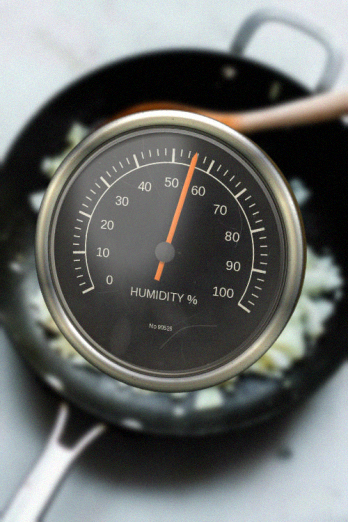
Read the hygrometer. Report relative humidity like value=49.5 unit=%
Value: value=56 unit=%
